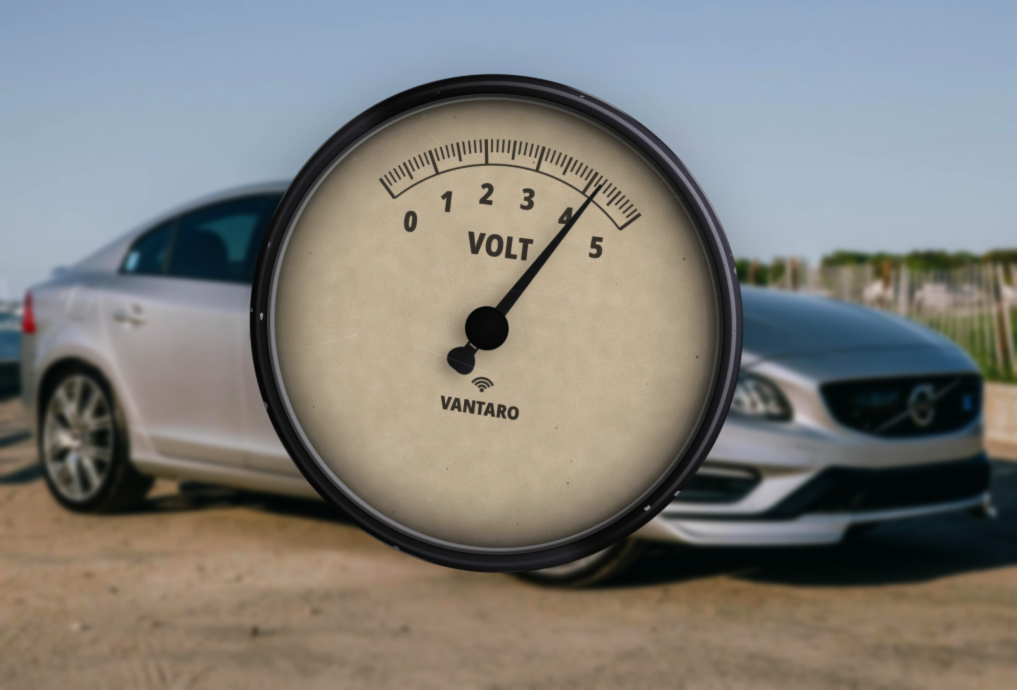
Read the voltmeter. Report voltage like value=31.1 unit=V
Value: value=4.2 unit=V
